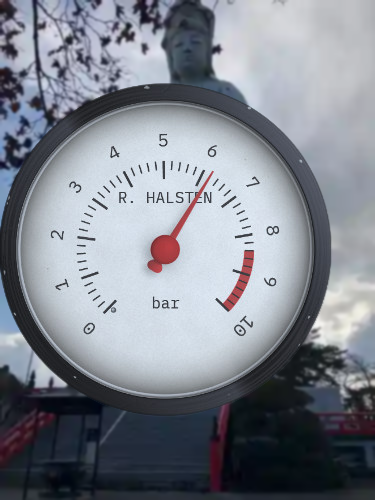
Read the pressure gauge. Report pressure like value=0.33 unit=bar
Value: value=6.2 unit=bar
